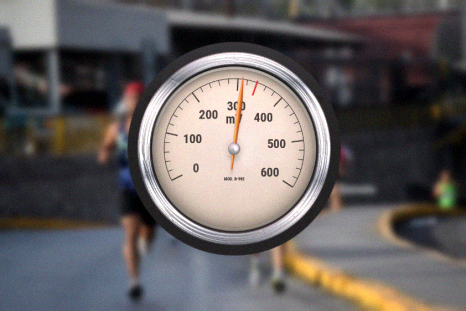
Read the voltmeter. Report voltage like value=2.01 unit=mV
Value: value=310 unit=mV
